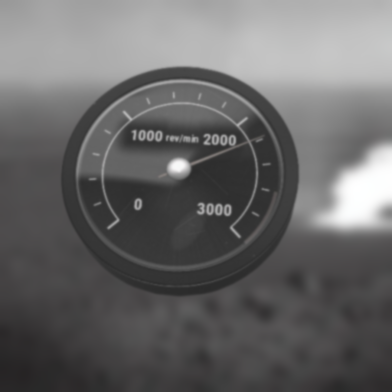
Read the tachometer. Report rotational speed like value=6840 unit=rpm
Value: value=2200 unit=rpm
